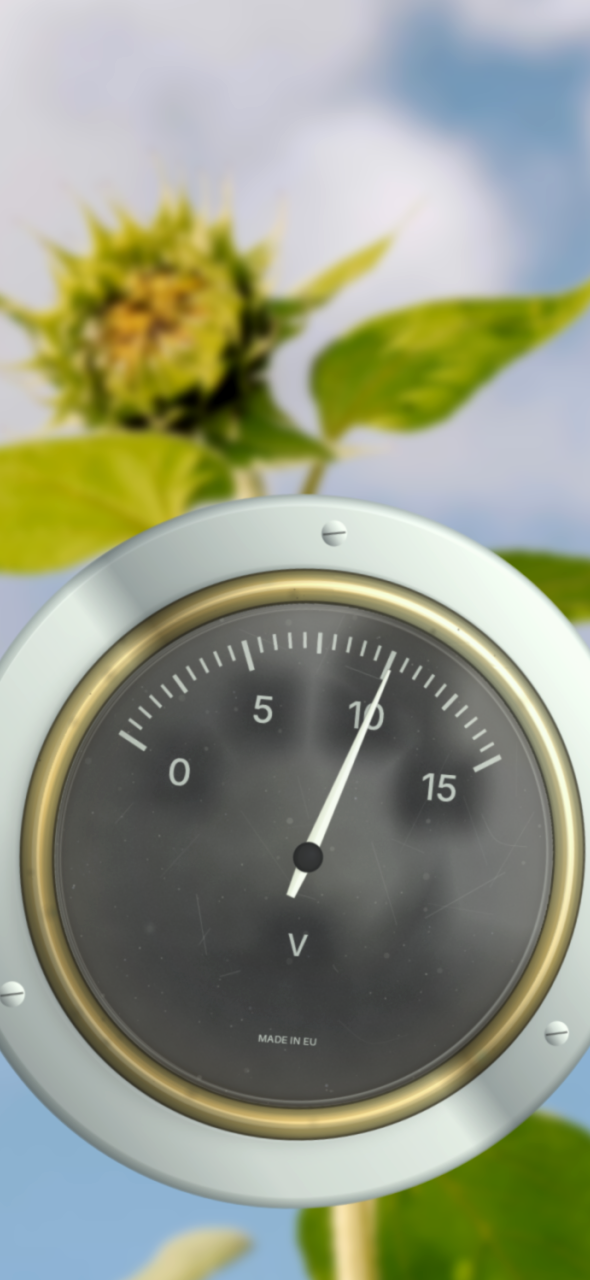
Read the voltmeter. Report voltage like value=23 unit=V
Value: value=10 unit=V
